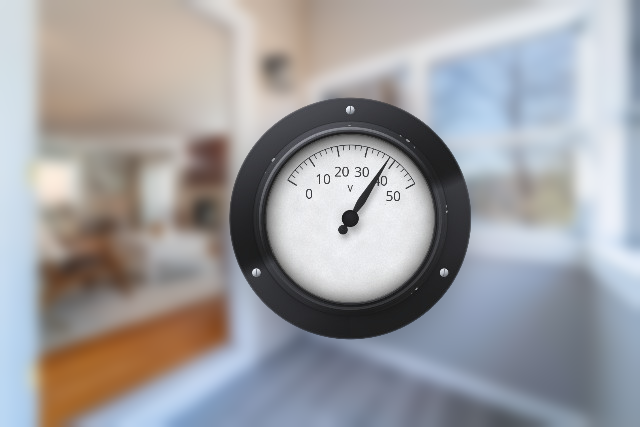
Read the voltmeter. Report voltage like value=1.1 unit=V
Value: value=38 unit=V
